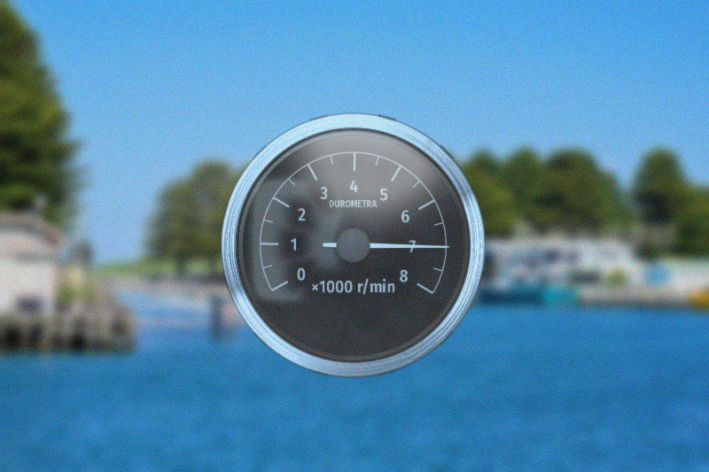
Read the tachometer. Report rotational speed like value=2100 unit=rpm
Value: value=7000 unit=rpm
